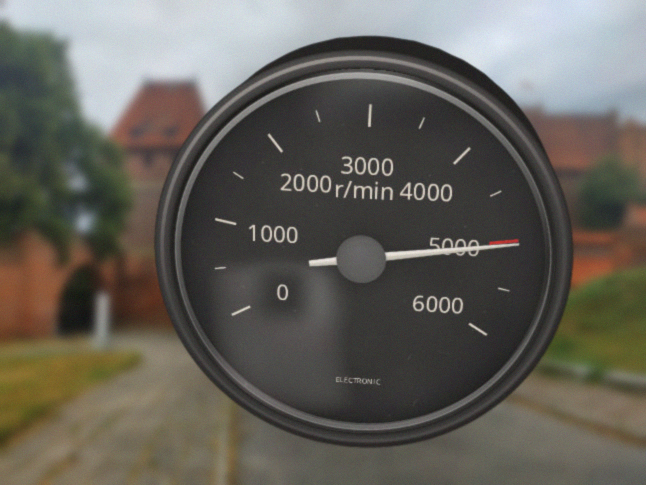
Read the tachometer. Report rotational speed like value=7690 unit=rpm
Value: value=5000 unit=rpm
